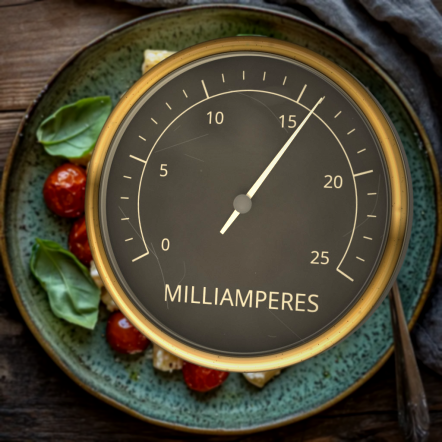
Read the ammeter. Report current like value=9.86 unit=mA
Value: value=16 unit=mA
